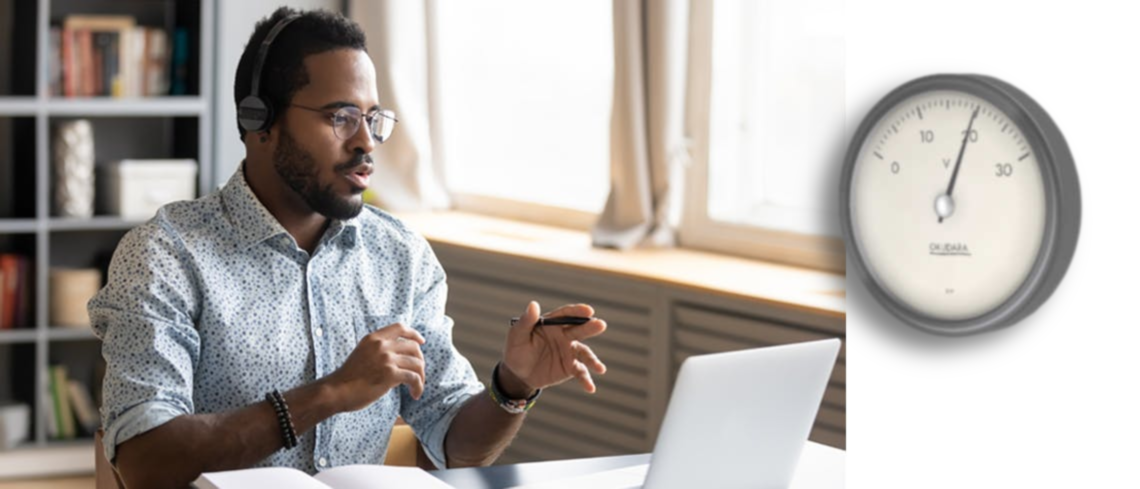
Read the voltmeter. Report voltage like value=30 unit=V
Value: value=20 unit=V
